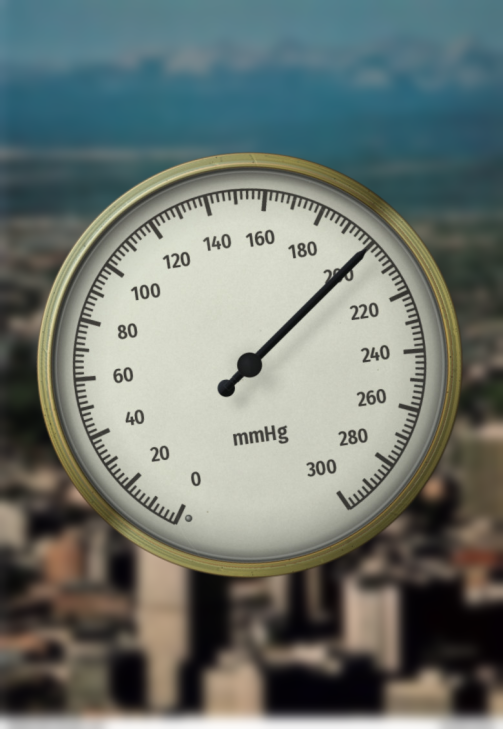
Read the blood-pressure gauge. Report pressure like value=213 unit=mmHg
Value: value=200 unit=mmHg
